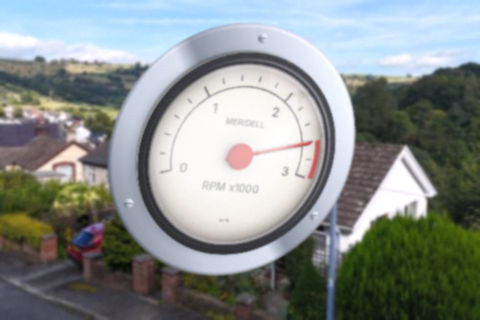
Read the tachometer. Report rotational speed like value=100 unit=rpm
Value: value=2600 unit=rpm
